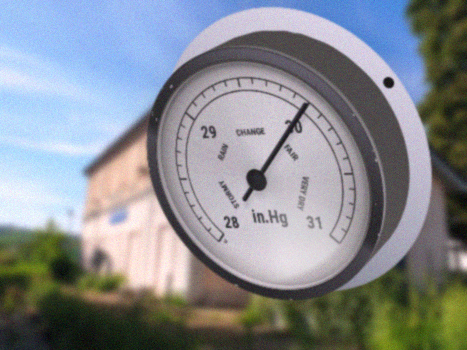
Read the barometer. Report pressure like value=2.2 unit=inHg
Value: value=30 unit=inHg
